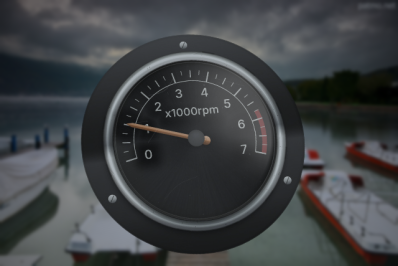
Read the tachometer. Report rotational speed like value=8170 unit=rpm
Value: value=1000 unit=rpm
